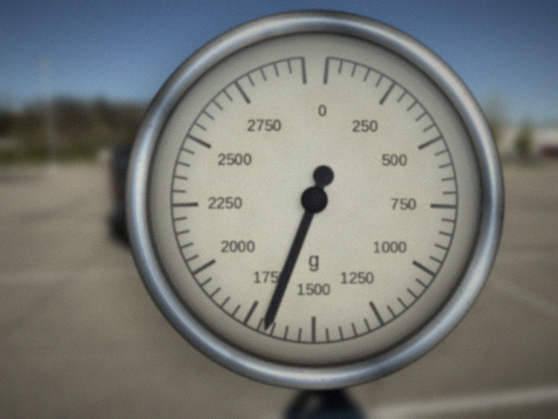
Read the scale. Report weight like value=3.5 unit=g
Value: value=1675 unit=g
